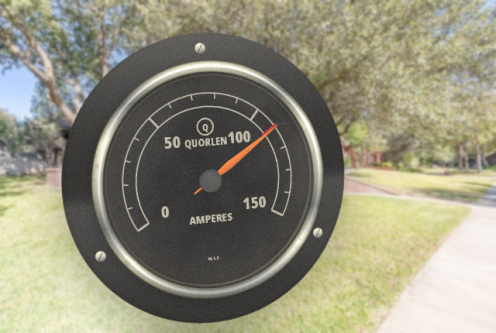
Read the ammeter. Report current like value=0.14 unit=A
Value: value=110 unit=A
